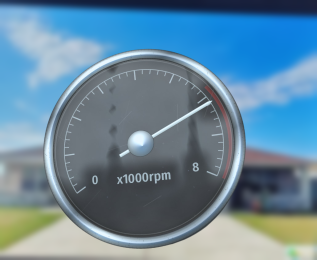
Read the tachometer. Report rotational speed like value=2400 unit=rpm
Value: value=6200 unit=rpm
